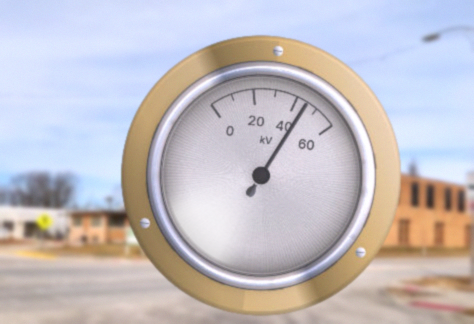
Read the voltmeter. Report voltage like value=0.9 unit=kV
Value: value=45 unit=kV
